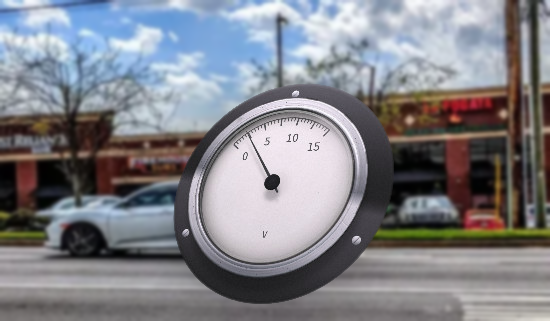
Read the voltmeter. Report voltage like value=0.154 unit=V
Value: value=2.5 unit=V
